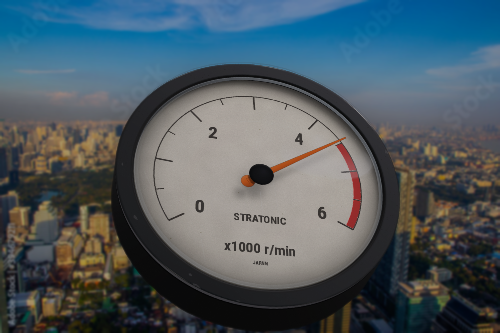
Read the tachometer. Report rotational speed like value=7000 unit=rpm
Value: value=4500 unit=rpm
